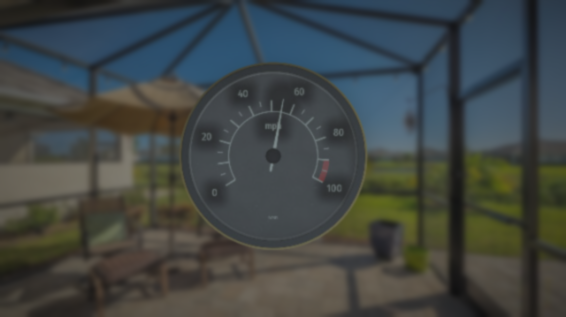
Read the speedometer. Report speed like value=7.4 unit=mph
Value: value=55 unit=mph
